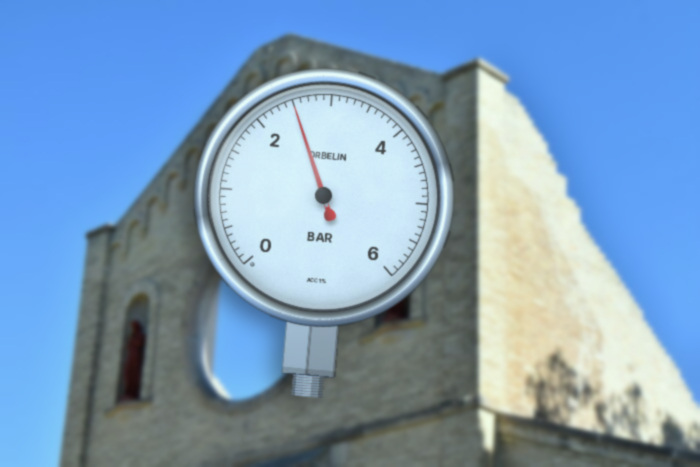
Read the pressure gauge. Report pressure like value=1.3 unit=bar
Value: value=2.5 unit=bar
